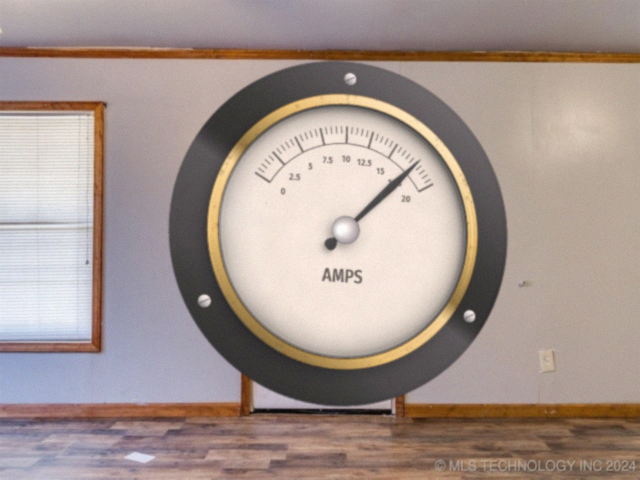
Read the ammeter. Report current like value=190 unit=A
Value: value=17.5 unit=A
